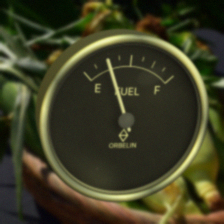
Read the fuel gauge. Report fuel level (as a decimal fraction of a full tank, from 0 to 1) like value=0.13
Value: value=0.25
